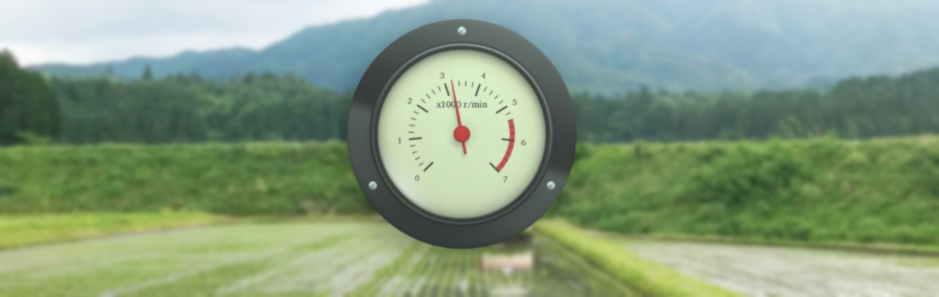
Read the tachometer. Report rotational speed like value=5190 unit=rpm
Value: value=3200 unit=rpm
